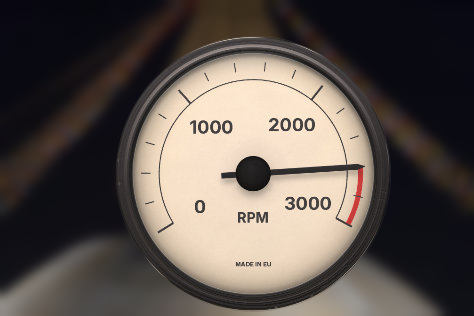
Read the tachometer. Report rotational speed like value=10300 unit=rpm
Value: value=2600 unit=rpm
